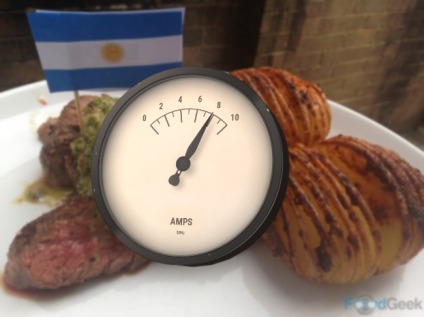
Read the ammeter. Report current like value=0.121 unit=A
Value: value=8 unit=A
